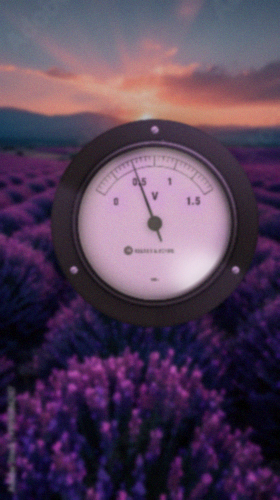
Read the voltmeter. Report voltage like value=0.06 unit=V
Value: value=0.5 unit=V
